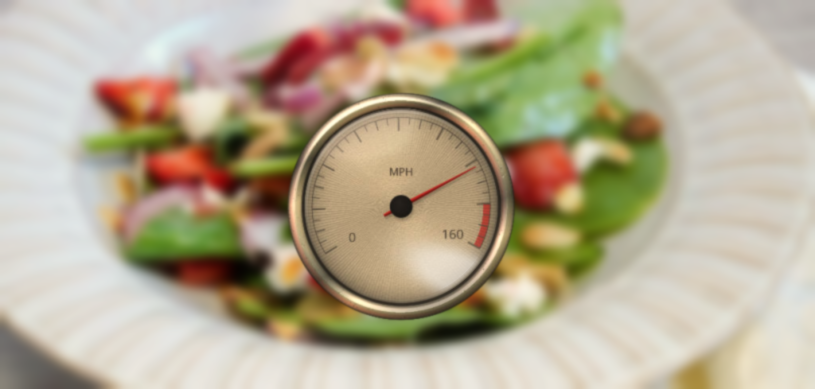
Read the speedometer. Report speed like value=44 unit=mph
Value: value=122.5 unit=mph
